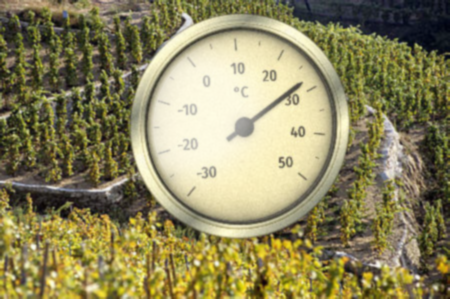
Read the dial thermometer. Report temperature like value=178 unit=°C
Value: value=27.5 unit=°C
